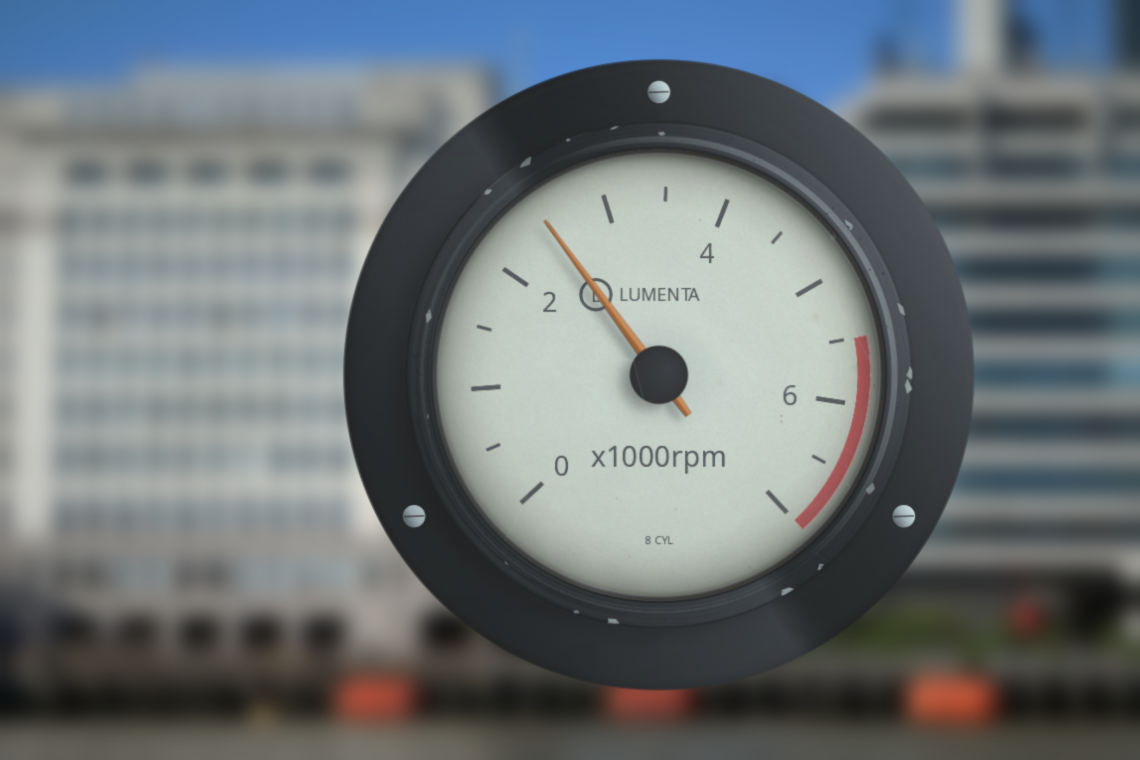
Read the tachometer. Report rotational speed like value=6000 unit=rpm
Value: value=2500 unit=rpm
